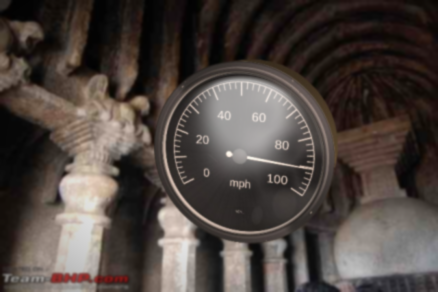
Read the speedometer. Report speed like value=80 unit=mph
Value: value=90 unit=mph
